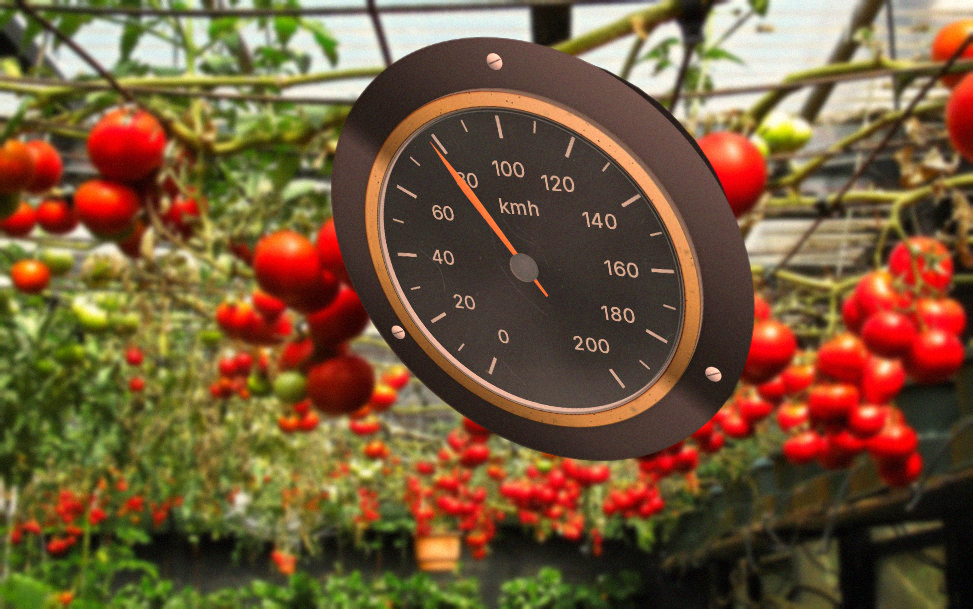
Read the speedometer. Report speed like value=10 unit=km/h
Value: value=80 unit=km/h
